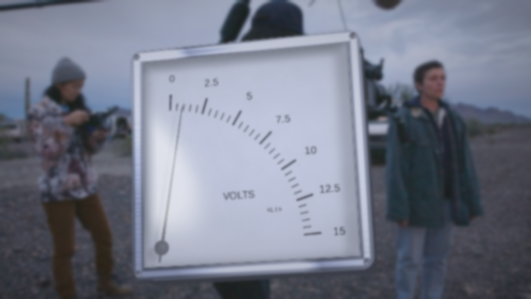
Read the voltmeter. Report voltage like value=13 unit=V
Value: value=1 unit=V
